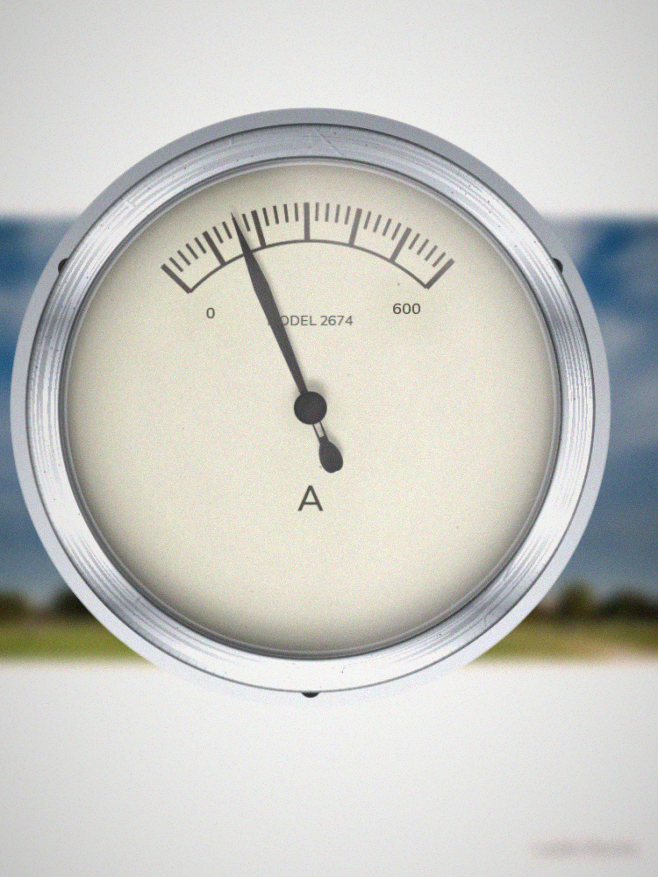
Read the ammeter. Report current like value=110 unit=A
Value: value=160 unit=A
